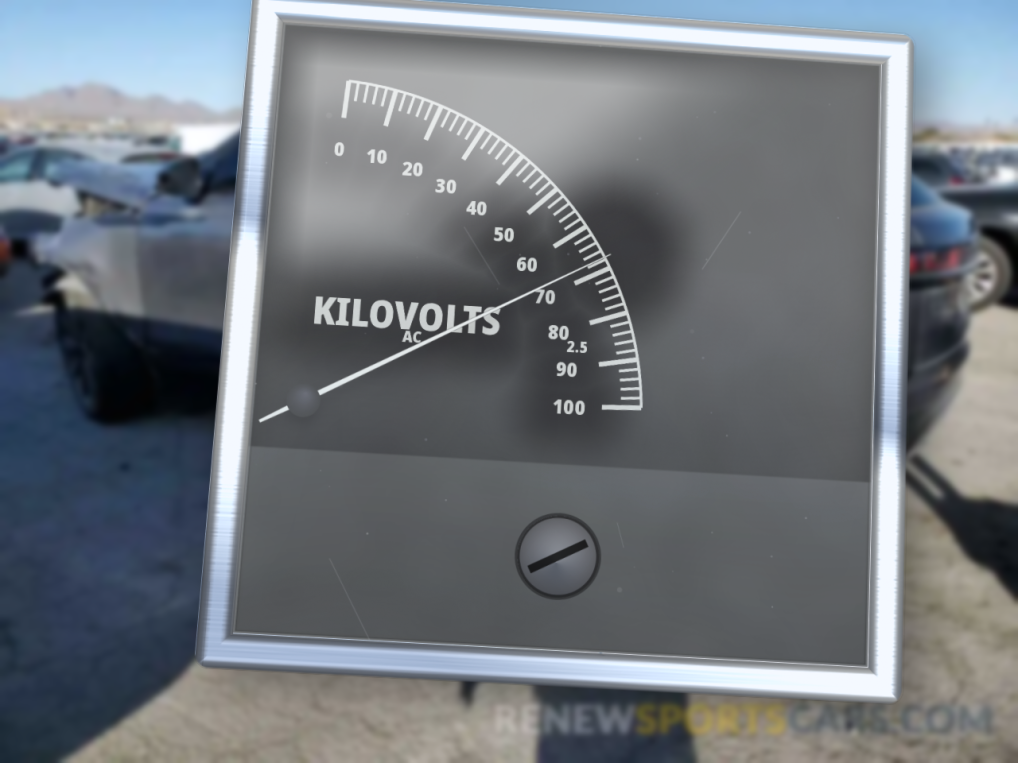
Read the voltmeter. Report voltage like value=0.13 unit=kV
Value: value=68 unit=kV
